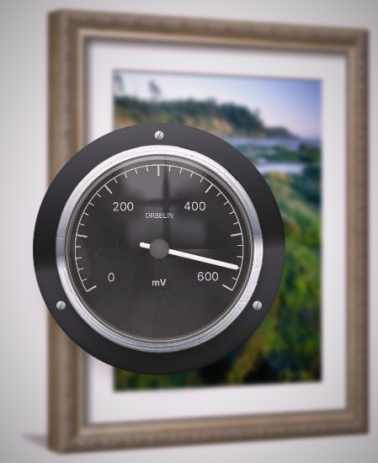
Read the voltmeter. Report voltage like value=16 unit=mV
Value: value=560 unit=mV
